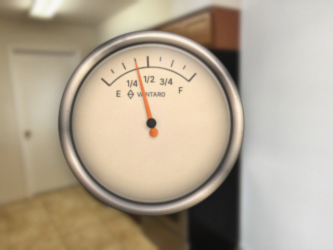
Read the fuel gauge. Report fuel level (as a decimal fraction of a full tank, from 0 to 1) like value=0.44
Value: value=0.375
